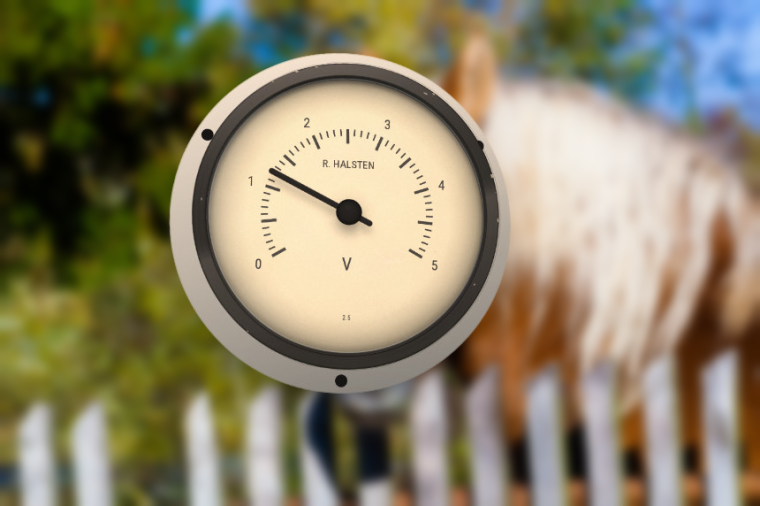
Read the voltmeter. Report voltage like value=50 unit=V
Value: value=1.2 unit=V
